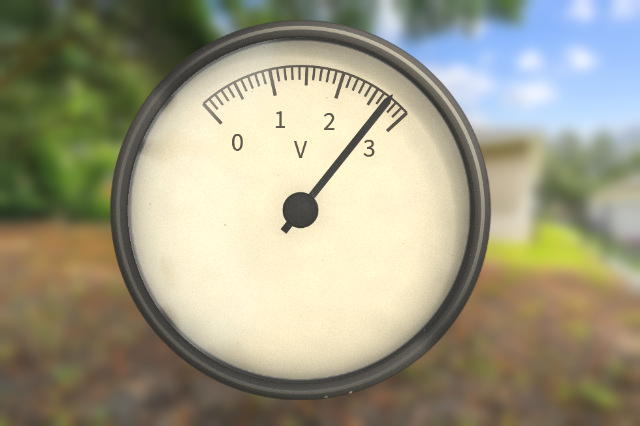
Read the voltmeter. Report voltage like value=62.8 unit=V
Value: value=2.7 unit=V
